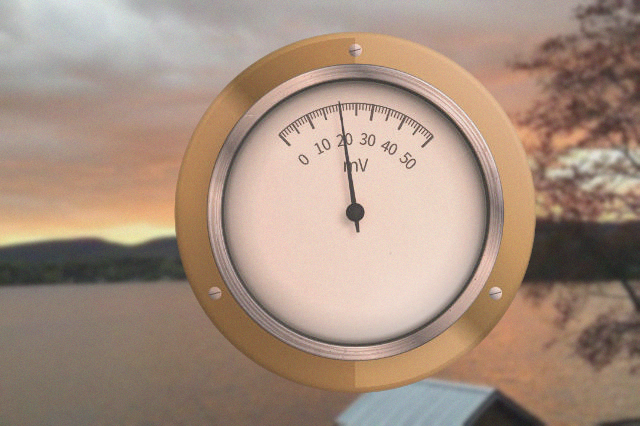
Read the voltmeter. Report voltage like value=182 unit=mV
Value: value=20 unit=mV
